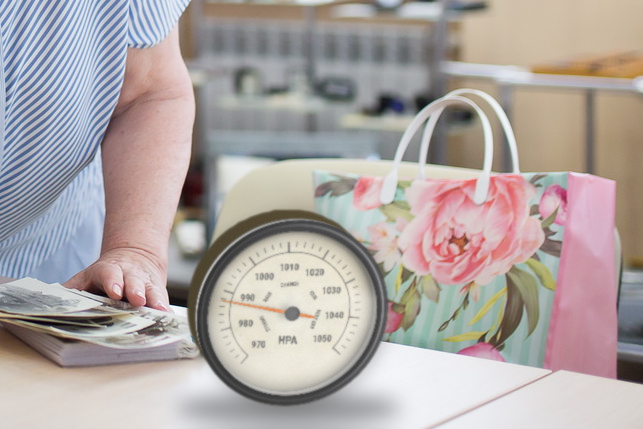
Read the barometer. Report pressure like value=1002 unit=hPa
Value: value=988 unit=hPa
